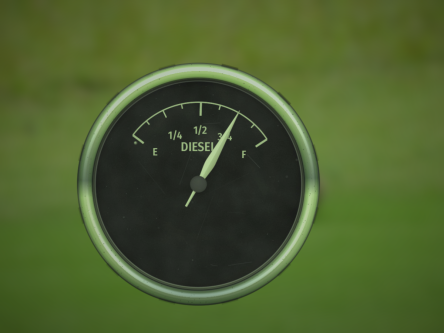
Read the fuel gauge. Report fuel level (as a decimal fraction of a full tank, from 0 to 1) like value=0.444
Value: value=0.75
